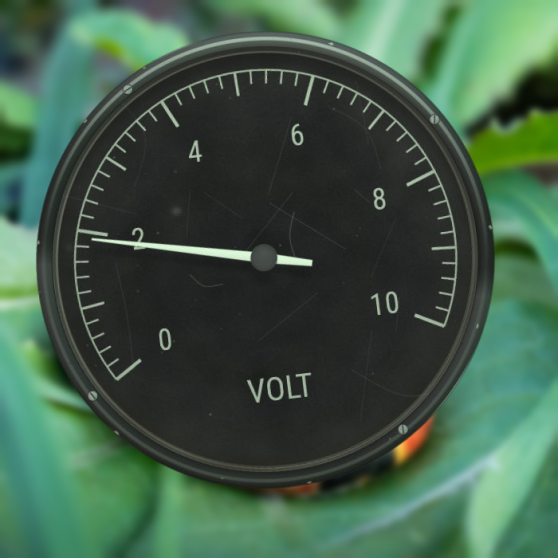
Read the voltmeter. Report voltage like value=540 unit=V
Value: value=1.9 unit=V
